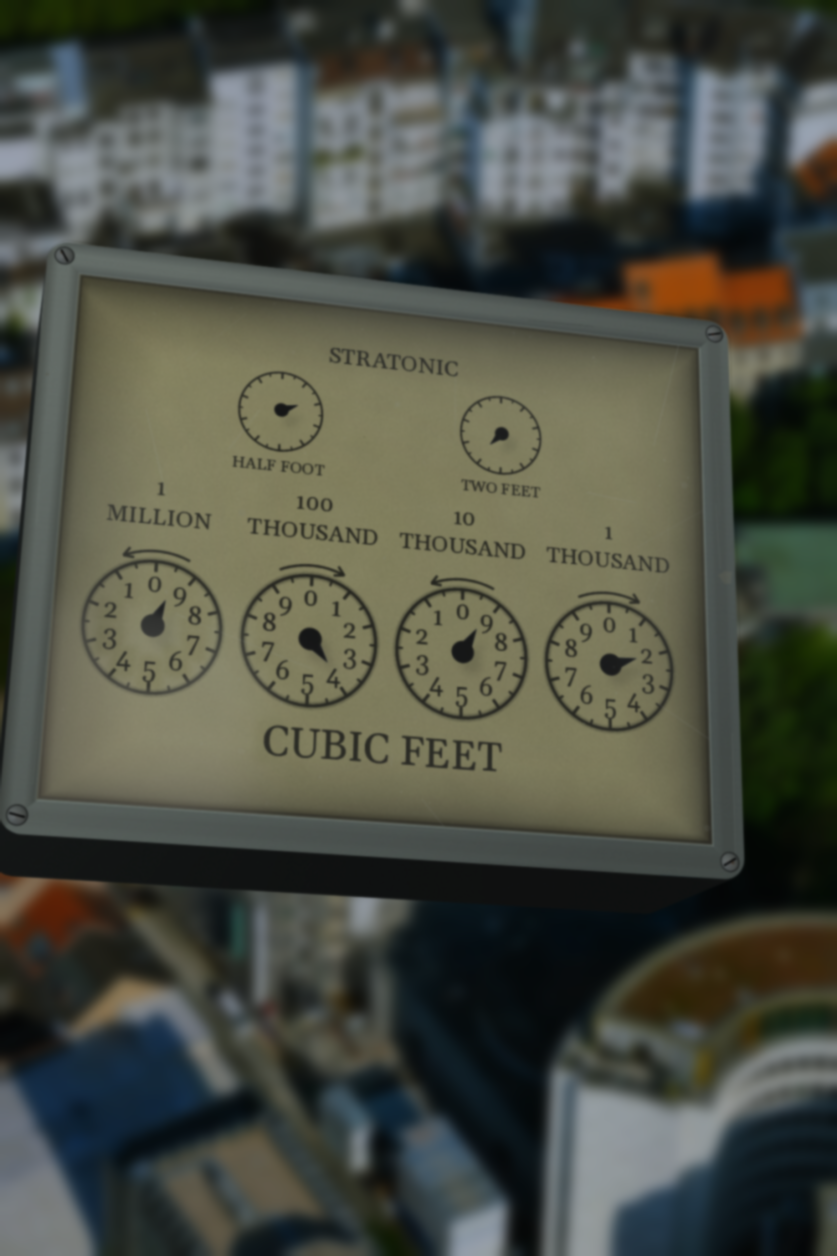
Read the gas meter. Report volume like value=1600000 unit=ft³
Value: value=939200 unit=ft³
